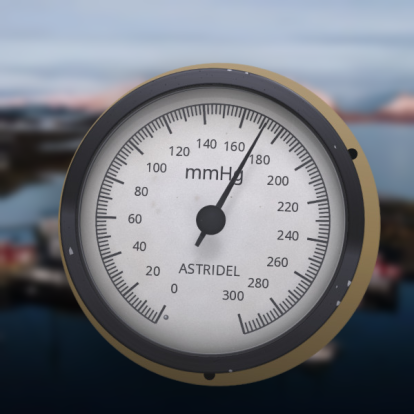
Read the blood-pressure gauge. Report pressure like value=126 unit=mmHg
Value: value=172 unit=mmHg
